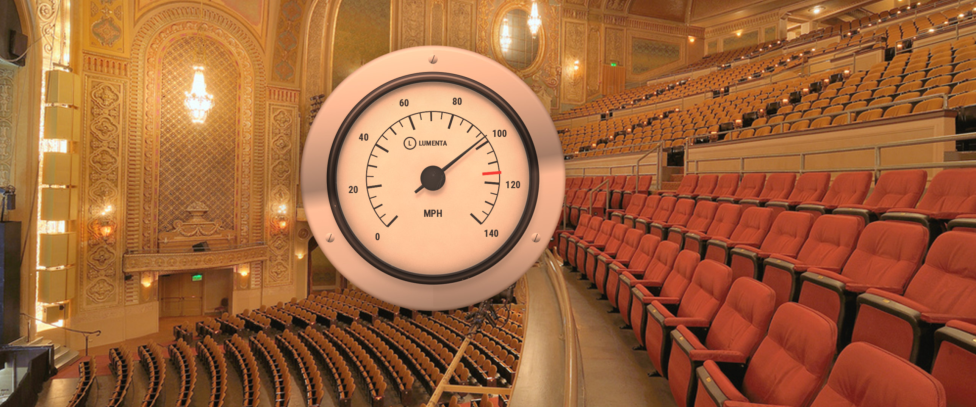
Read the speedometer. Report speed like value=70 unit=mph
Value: value=97.5 unit=mph
